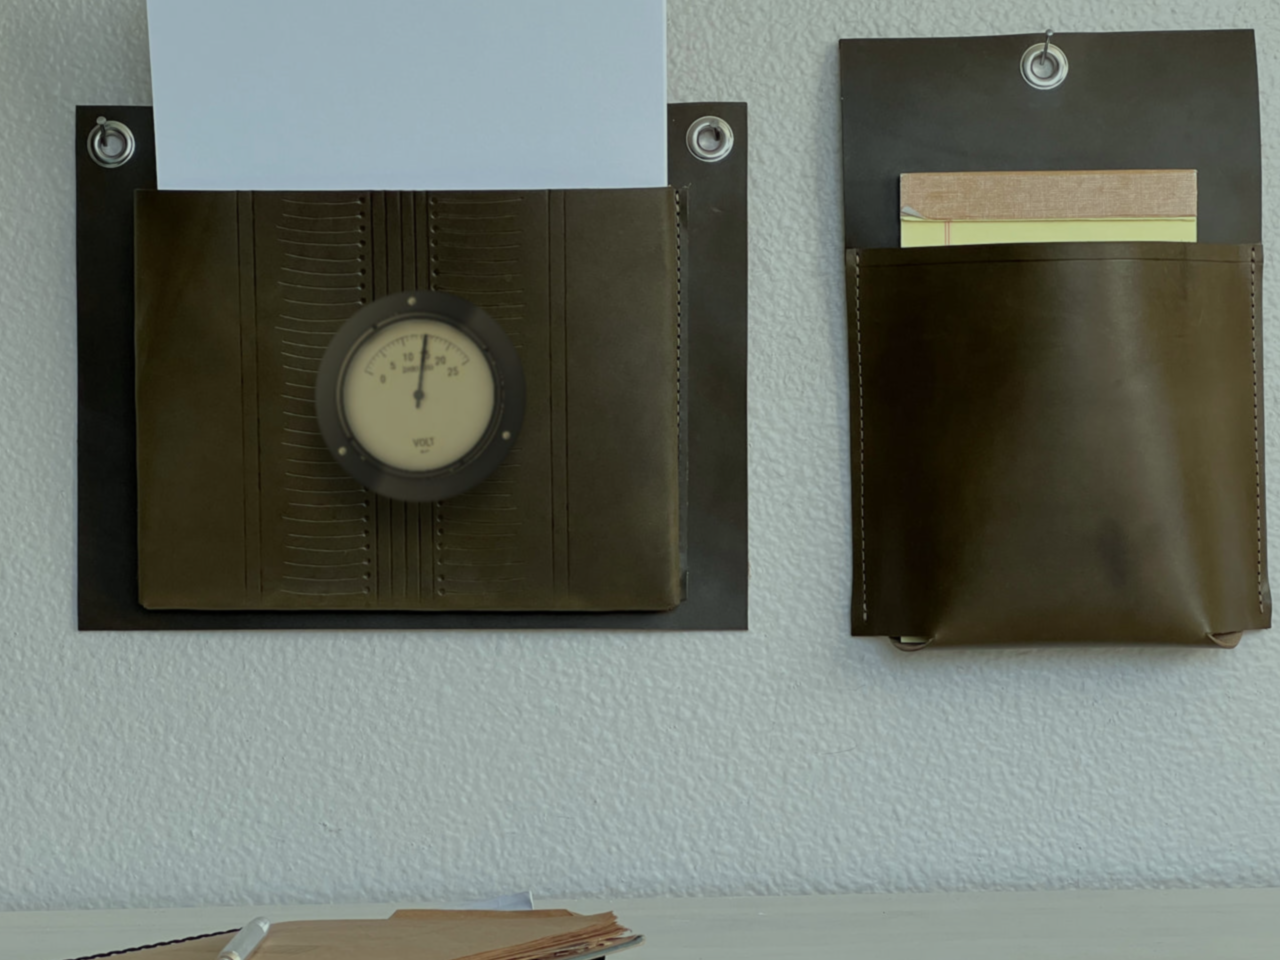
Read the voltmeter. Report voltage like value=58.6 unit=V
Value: value=15 unit=V
